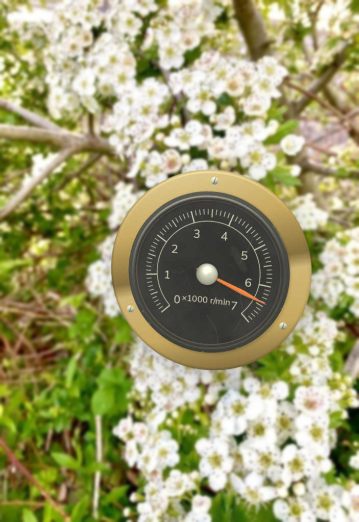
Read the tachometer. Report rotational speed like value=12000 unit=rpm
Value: value=6400 unit=rpm
